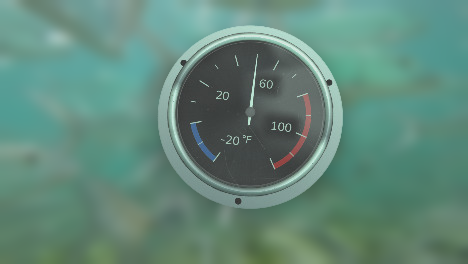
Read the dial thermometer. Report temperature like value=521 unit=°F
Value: value=50 unit=°F
